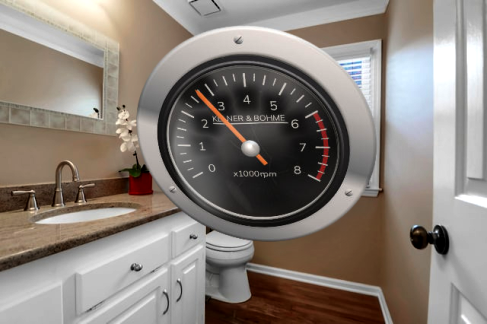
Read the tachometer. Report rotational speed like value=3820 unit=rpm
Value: value=2750 unit=rpm
